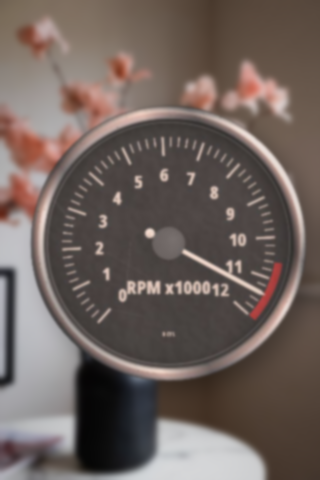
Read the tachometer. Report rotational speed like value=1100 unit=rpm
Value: value=11400 unit=rpm
